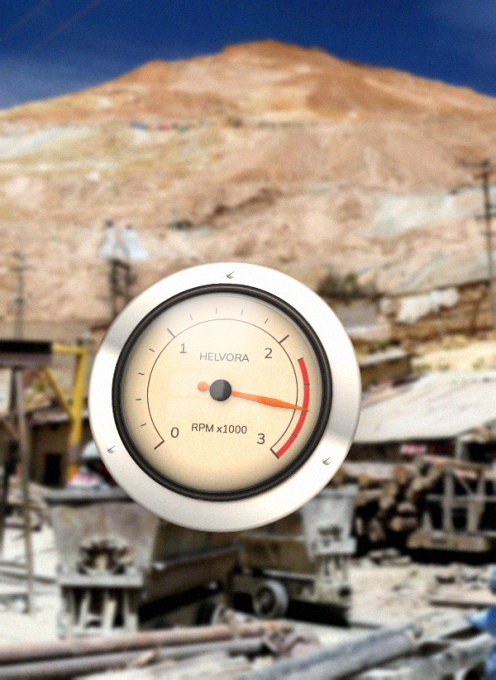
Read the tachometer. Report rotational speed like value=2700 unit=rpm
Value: value=2600 unit=rpm
